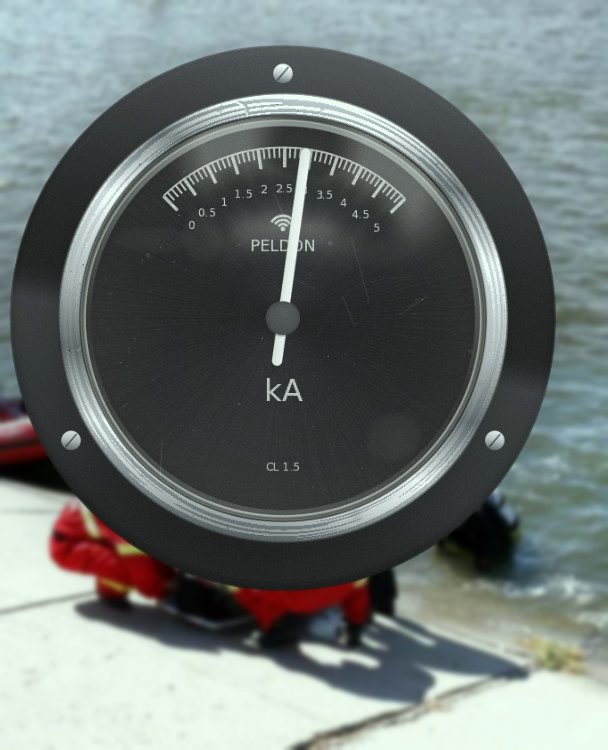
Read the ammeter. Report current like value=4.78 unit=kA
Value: value=2.9 unit=kA
